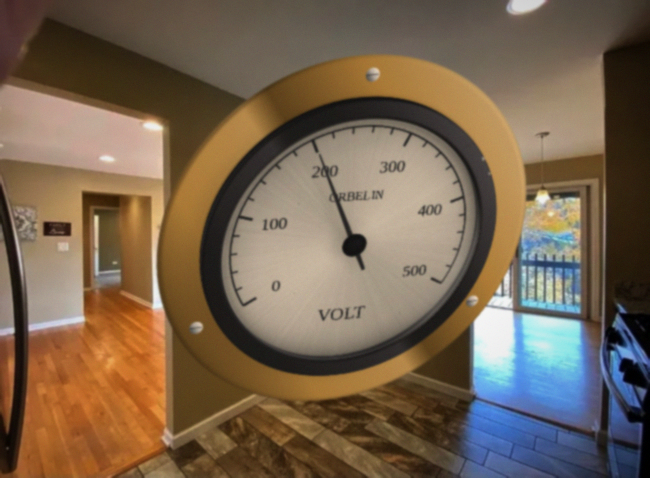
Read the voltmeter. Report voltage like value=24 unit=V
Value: value=200 unit=V
